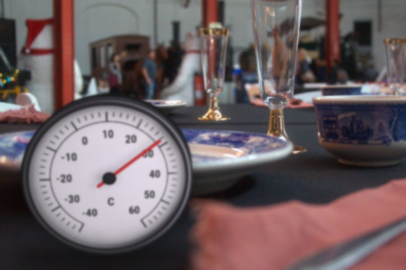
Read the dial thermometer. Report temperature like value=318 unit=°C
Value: value=28 unit=°C
